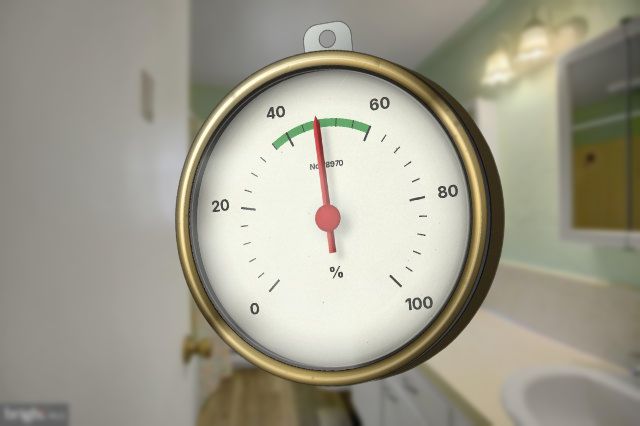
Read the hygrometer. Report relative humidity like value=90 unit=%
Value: value=48 unit=%
